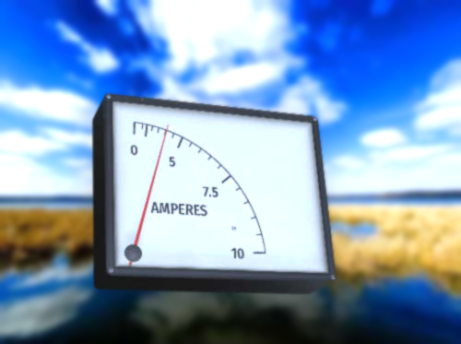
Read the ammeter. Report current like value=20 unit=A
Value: value=4 unit=A
